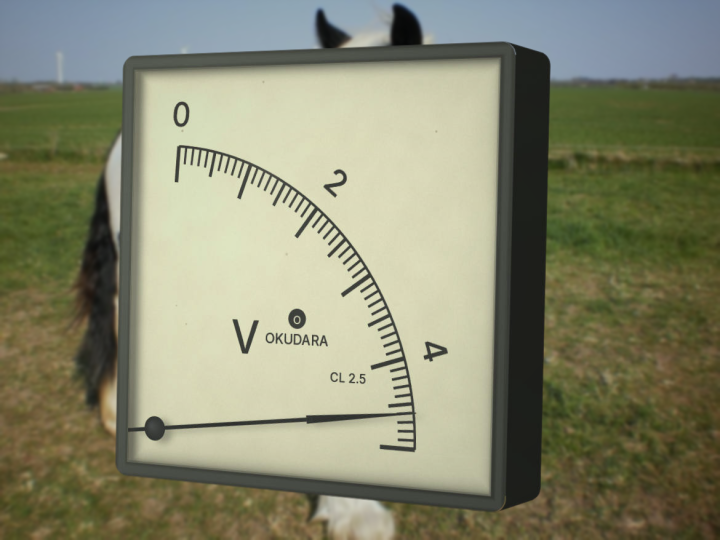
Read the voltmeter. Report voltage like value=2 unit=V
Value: value=4.6 unit=V
